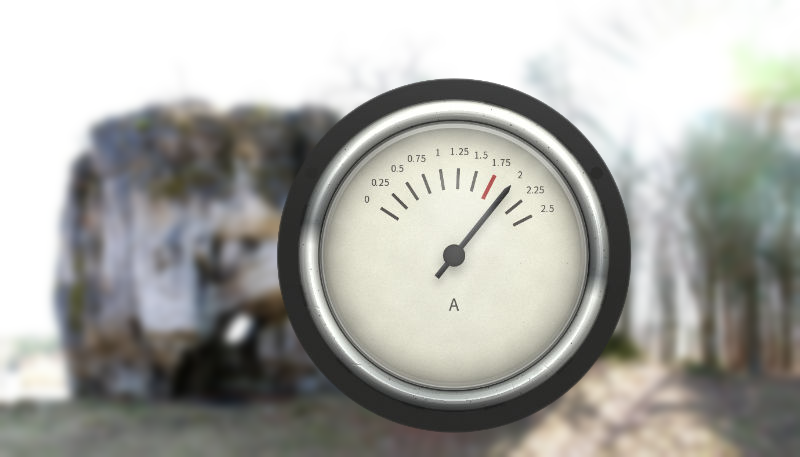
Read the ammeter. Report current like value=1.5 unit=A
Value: value=2 unit=A
